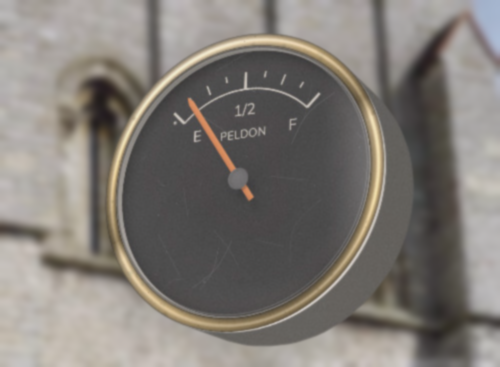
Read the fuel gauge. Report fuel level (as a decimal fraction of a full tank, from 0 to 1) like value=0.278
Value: value=0.125
